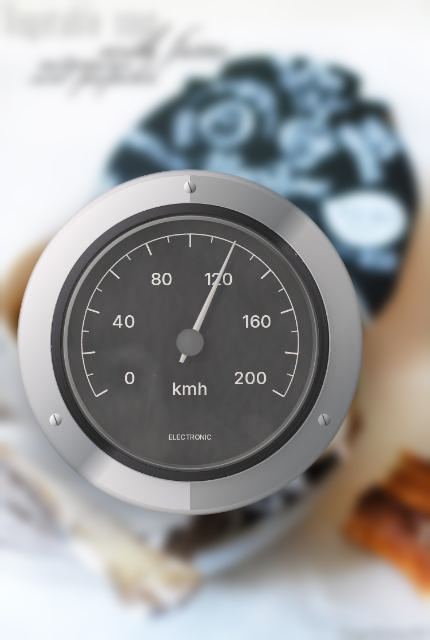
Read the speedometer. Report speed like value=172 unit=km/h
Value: value=120 unit=km/h
